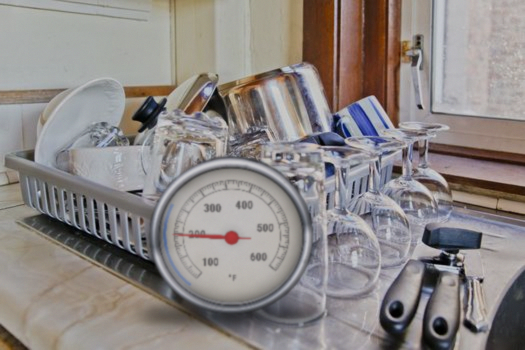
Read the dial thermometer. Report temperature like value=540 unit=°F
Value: value=200 unit=°F
